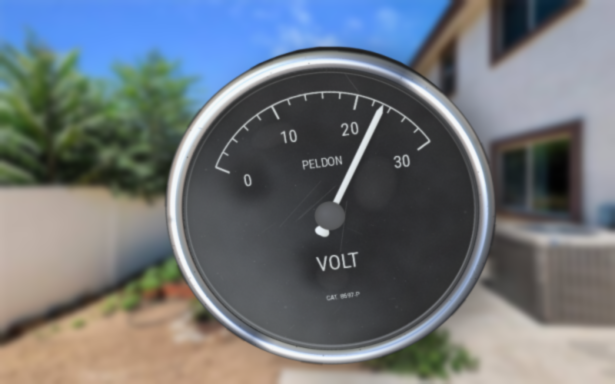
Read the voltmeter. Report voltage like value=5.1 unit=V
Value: value=23 unit=V
